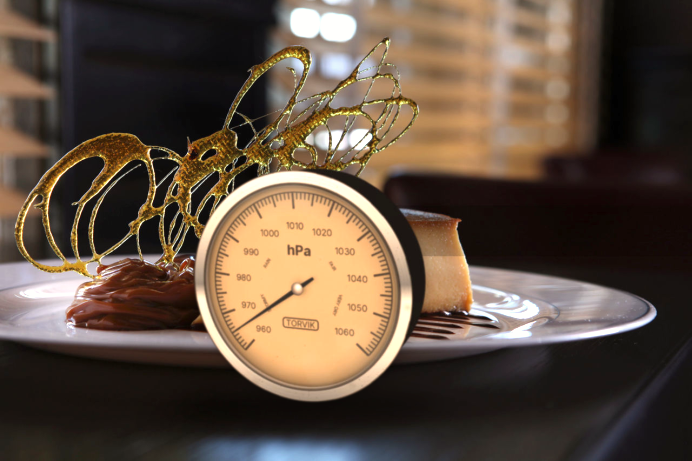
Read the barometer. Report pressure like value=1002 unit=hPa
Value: value=965 unit=hPa
